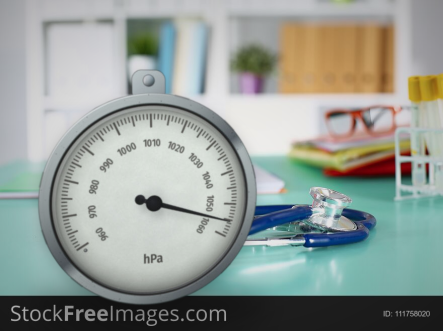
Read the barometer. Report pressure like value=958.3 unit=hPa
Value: value=1055 unit=hPa
